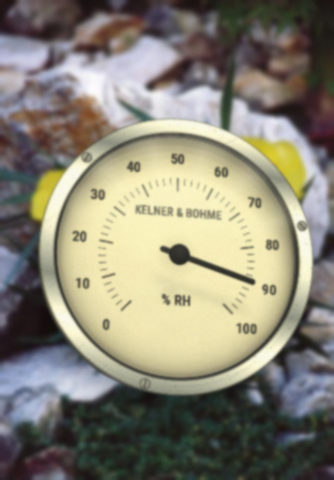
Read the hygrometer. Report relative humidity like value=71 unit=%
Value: value=90 unit=%
